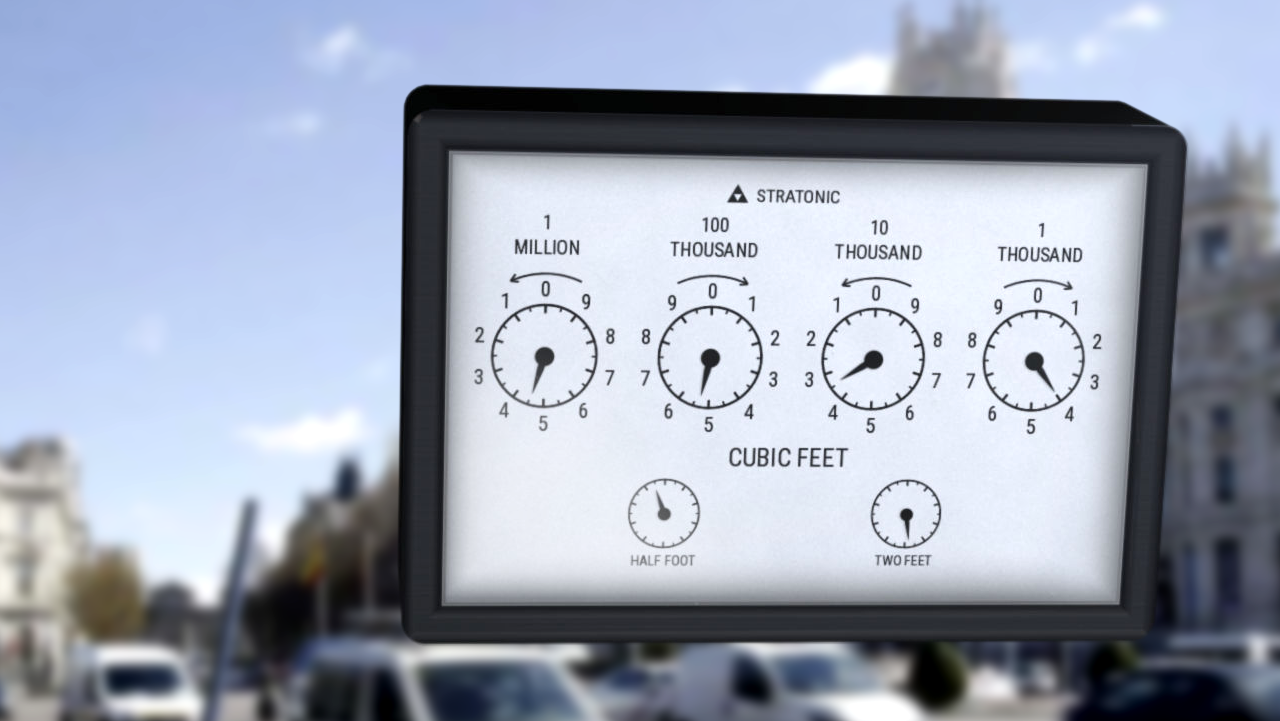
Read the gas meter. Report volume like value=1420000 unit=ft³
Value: value=453400 unit=ft³
